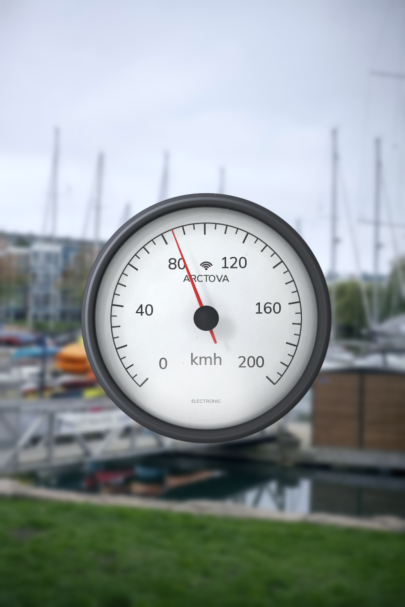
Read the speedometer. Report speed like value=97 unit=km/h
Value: value=85 unit=km/h
